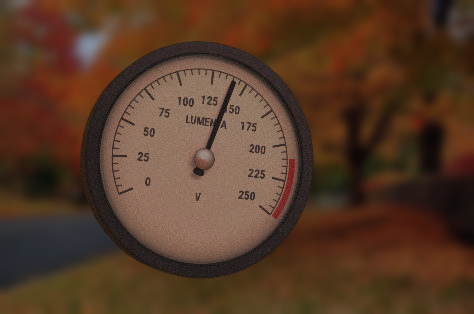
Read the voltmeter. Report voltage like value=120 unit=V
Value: value=140 unit=V
